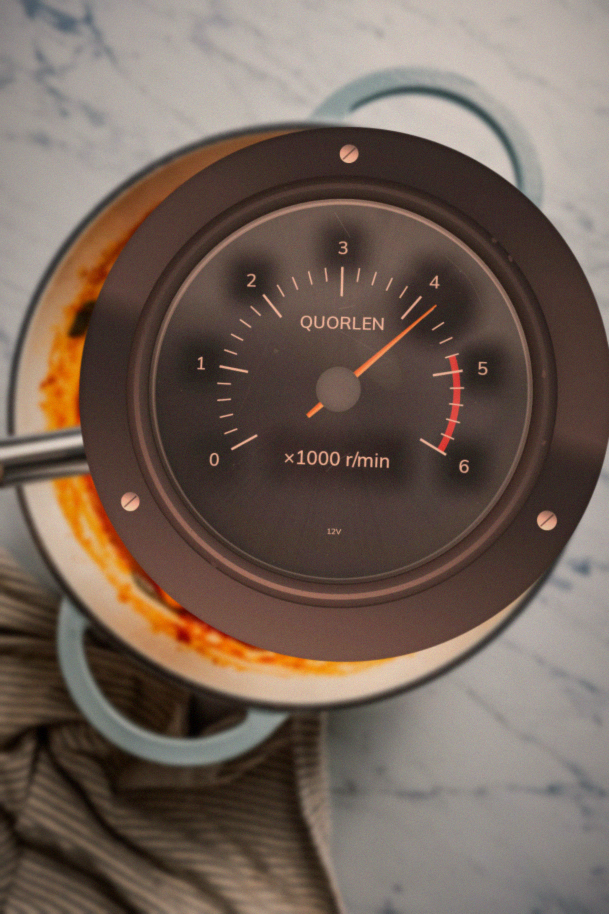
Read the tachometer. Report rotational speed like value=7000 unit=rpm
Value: value=4200 unit=rpm
